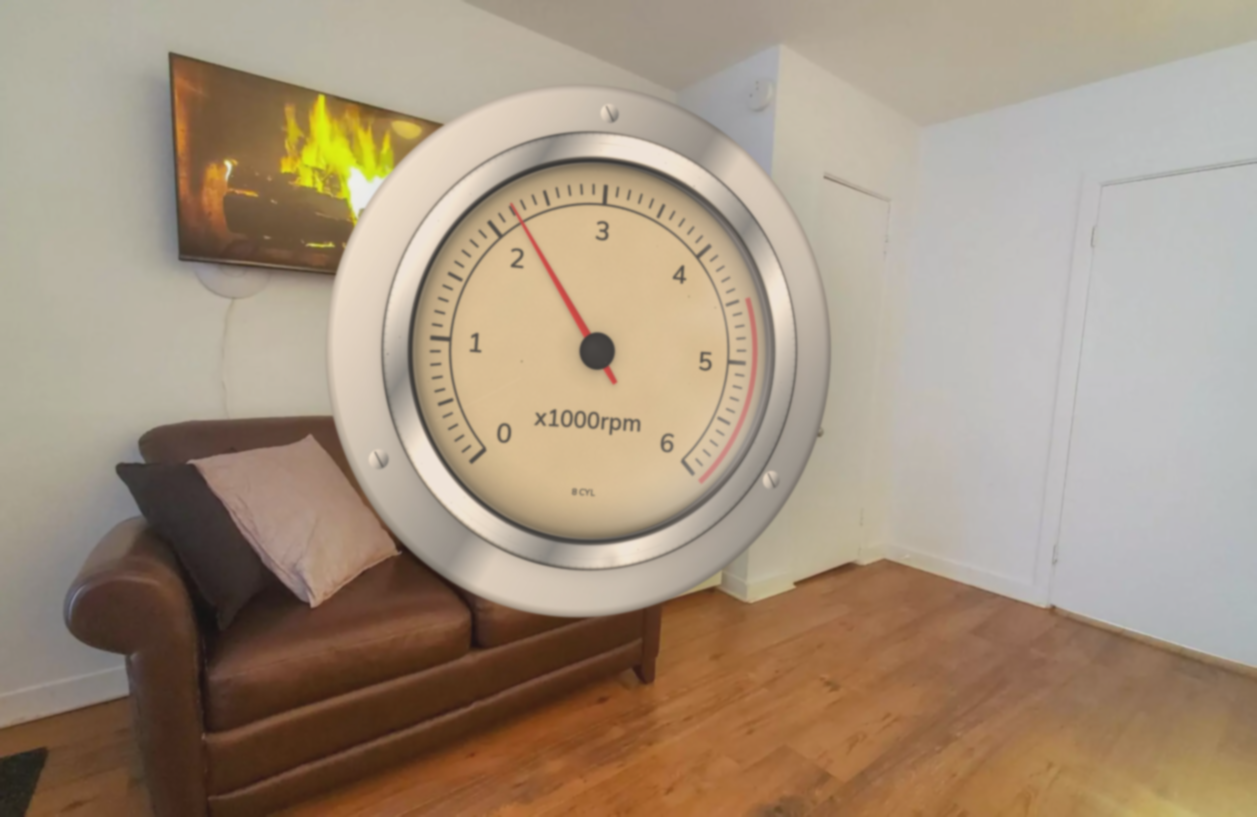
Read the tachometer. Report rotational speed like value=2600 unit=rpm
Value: value=2200 unit=rpm
